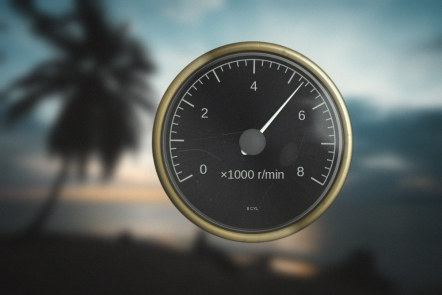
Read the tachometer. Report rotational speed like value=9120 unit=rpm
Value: value=5300 unit=rpm
